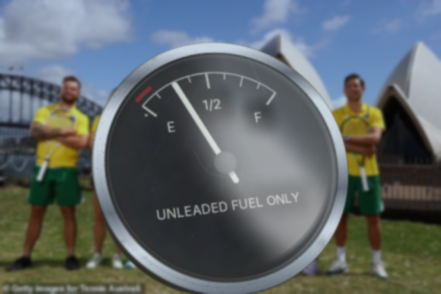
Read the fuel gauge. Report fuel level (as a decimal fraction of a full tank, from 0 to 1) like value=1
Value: value=0.25
